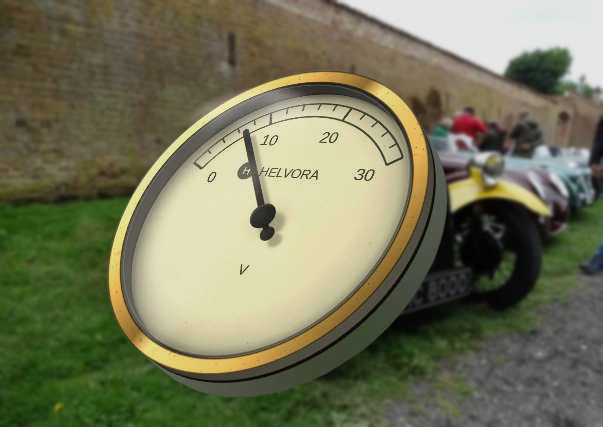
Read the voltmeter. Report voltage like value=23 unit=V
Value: value=7 unit=V
